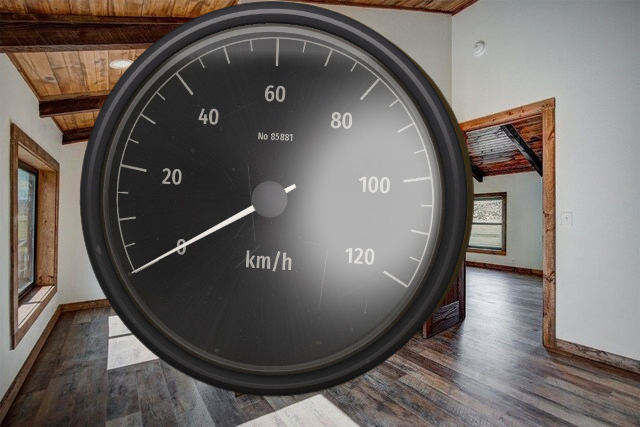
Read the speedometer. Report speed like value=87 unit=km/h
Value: value=0 unit=km/h
